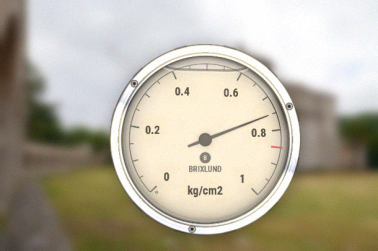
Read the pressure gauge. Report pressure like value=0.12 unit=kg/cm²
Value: value=0.75 unit=kg/cm²
